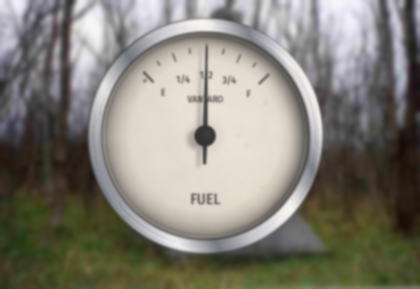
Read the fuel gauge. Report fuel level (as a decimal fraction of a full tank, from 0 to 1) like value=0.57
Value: value=0.5
